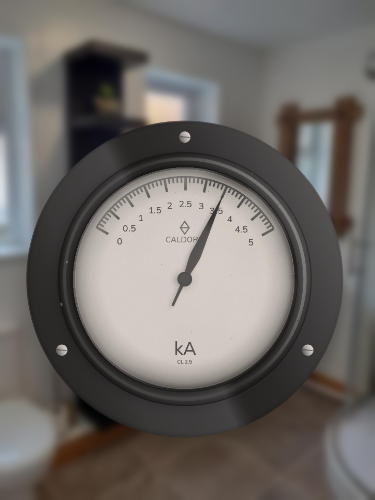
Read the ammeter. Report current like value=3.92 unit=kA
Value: value=3.5 unit=kA
